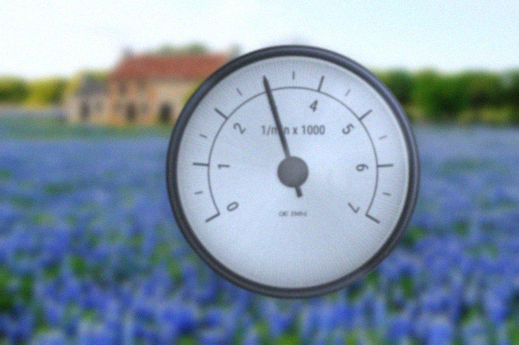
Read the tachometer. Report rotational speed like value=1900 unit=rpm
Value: value=3000 unit=rpm
